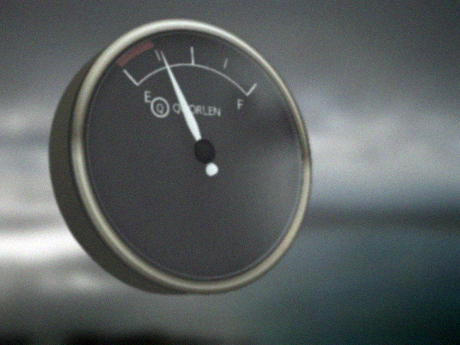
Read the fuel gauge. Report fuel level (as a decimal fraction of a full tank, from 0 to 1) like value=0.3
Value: value=0.25
